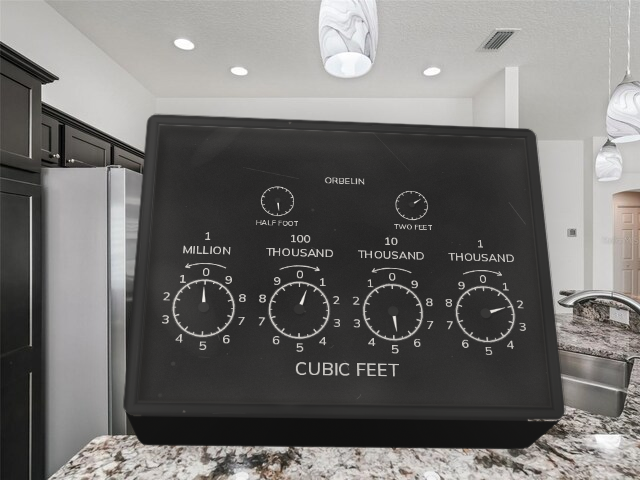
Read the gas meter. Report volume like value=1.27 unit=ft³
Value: value=5200 unit=ft³
